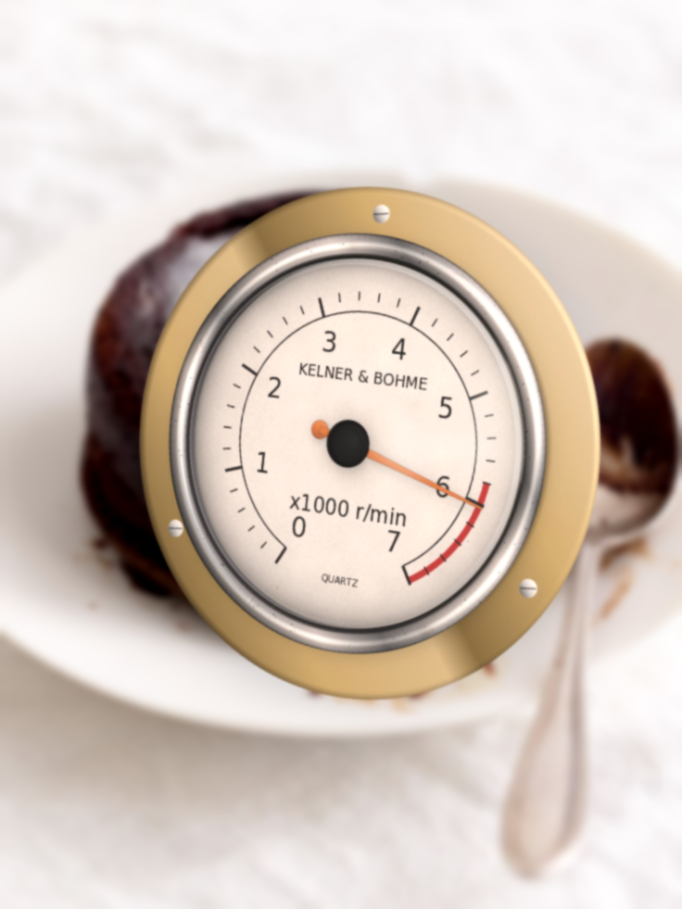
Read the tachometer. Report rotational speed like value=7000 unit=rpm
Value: value=6000 unit=rpm
